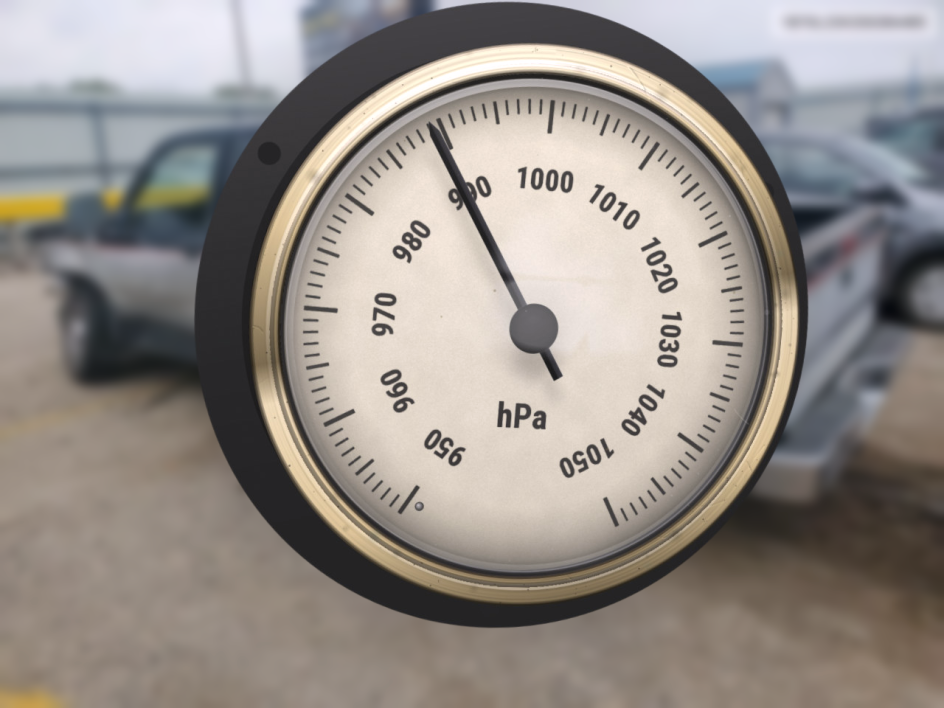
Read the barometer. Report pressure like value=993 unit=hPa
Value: value=989 unit=hPa
